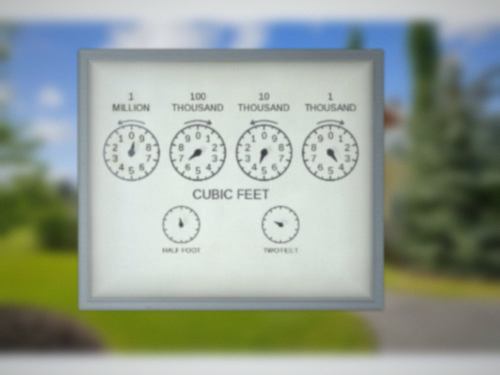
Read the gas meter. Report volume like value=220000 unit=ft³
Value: value=964400 unit=ft³
